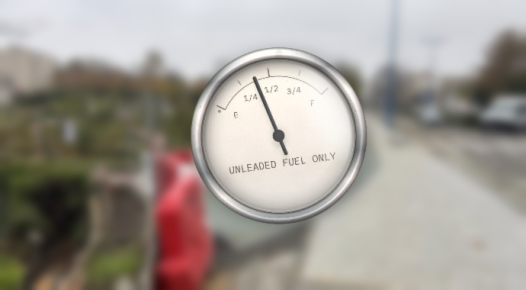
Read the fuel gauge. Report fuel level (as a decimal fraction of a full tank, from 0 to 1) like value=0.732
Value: value=0.375
